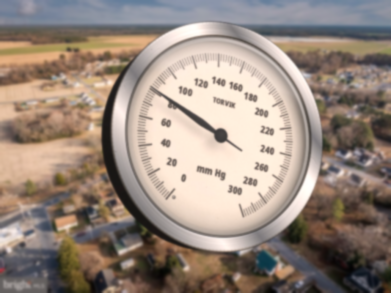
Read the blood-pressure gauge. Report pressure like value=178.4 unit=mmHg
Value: value=80 unit=mmHg
